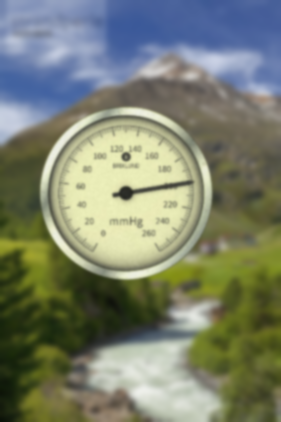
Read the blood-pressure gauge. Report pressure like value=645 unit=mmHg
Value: value=200 unit=mmHg
